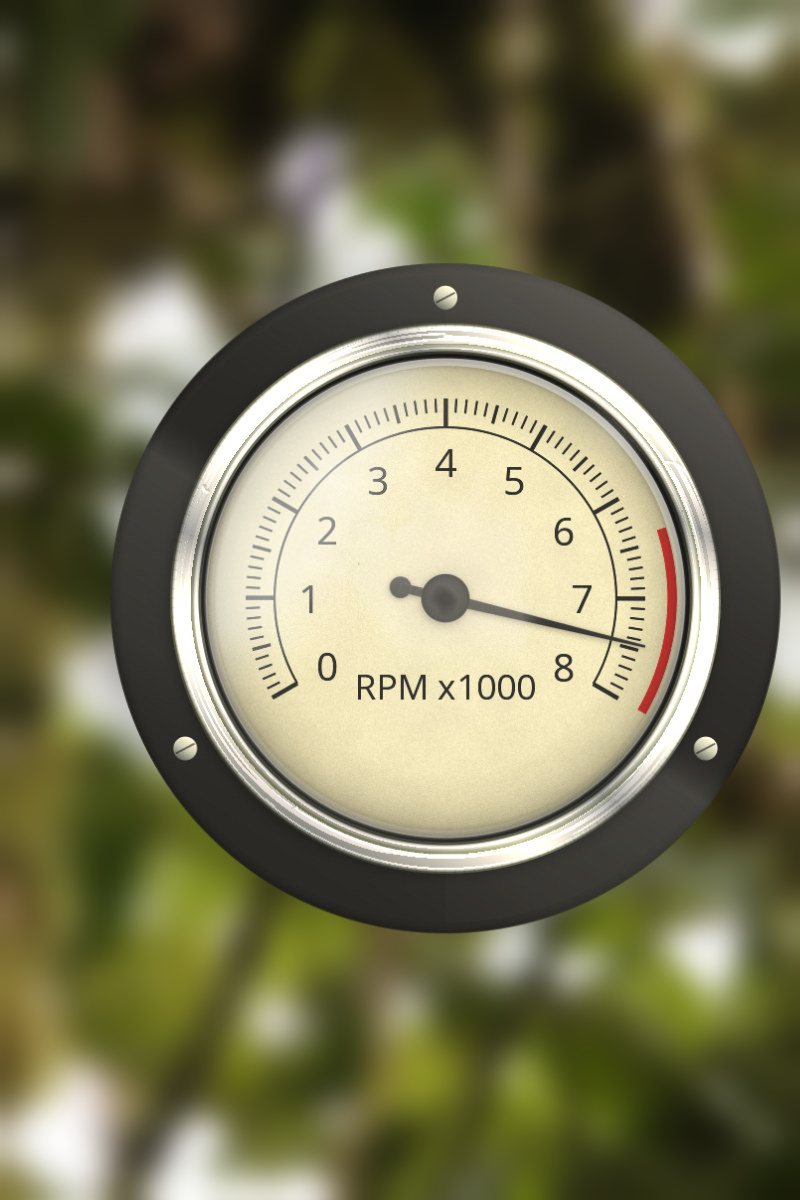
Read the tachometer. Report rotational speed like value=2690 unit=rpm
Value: value=7450 unit=rpm
